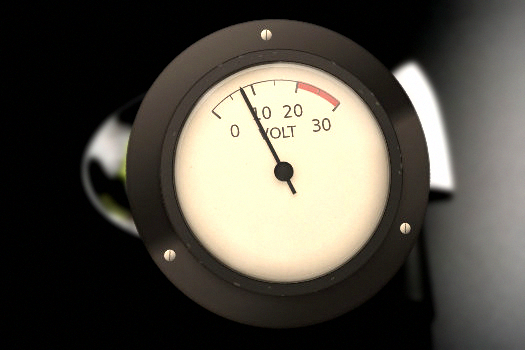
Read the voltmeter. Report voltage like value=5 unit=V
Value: value=7.5 unit=V
